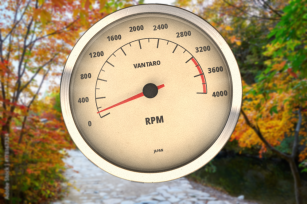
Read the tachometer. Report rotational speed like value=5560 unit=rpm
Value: value=100 unit=rpm
